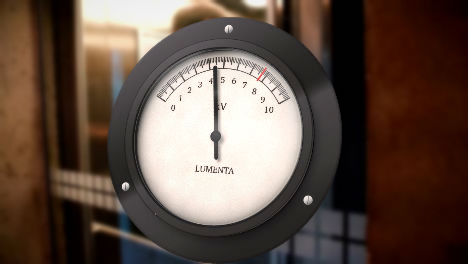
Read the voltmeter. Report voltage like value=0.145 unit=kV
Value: value=4.5 unit=kV
